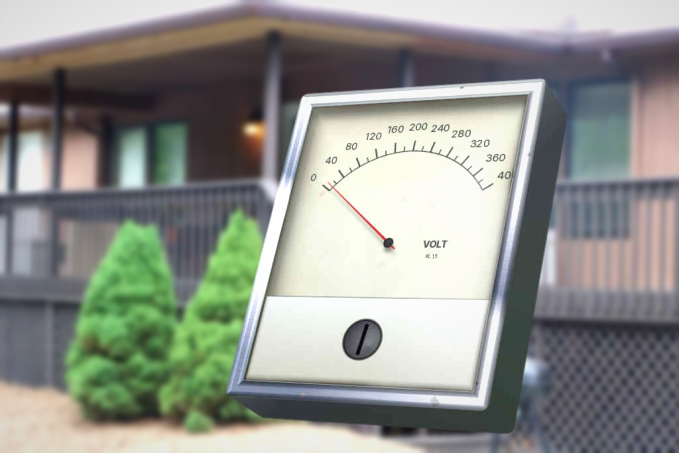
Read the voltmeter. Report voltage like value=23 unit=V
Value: value=10 unit=V
